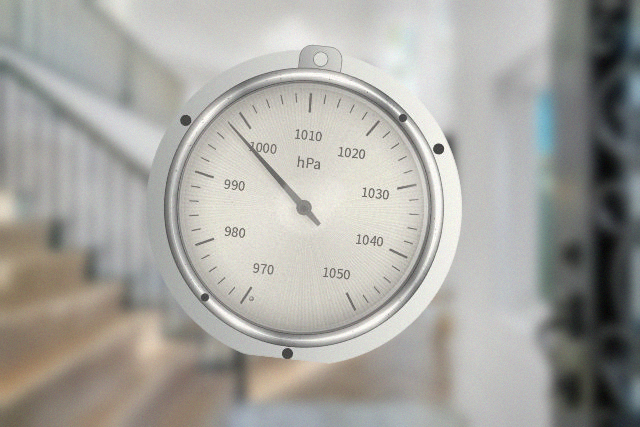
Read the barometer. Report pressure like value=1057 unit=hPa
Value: value=998 unit=hPa
